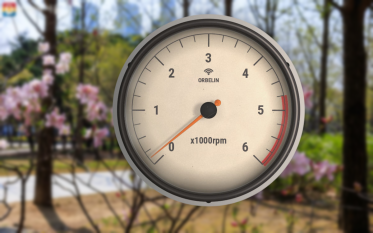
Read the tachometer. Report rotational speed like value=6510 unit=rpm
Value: value=125 unit=rpm
